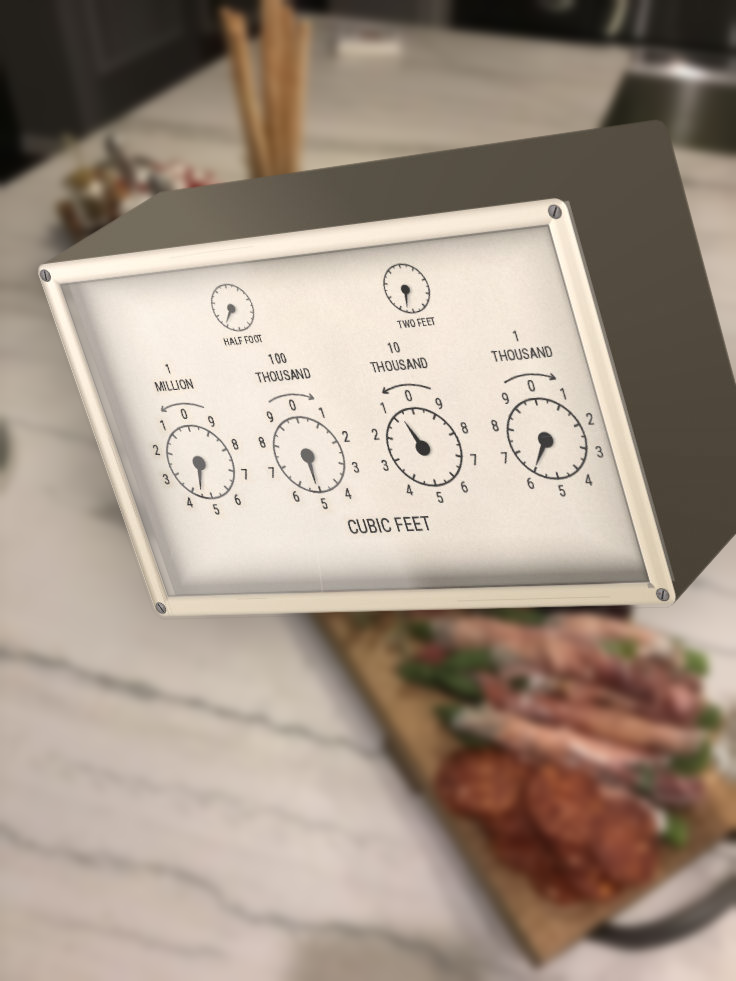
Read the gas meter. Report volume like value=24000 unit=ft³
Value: value=450600 unit=ft³
